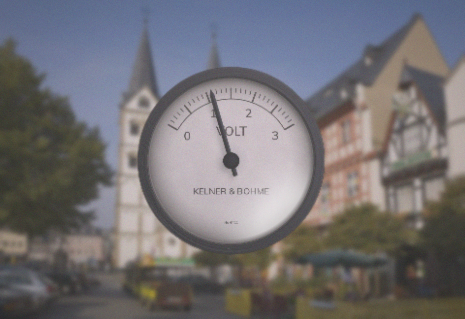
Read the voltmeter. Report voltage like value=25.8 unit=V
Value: value=1.1 unit=V
